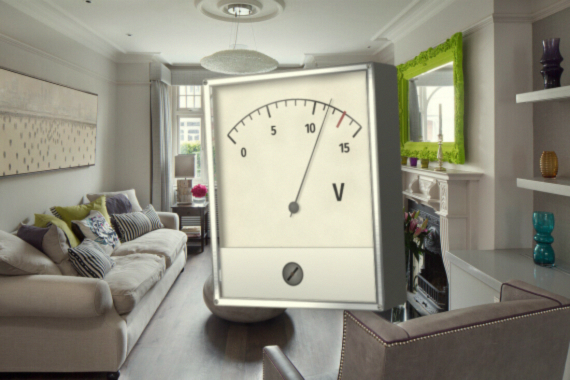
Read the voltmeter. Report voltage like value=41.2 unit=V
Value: value=11.5 unit=V
